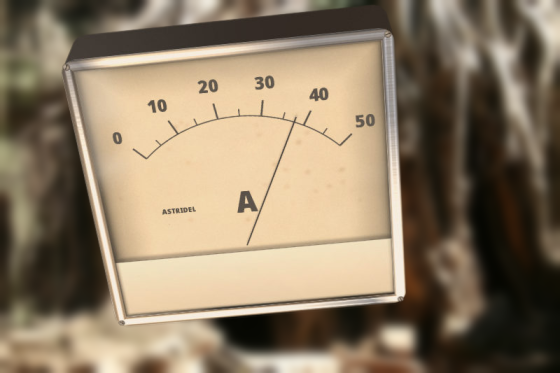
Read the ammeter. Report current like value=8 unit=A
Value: value=37.5 unit=A
